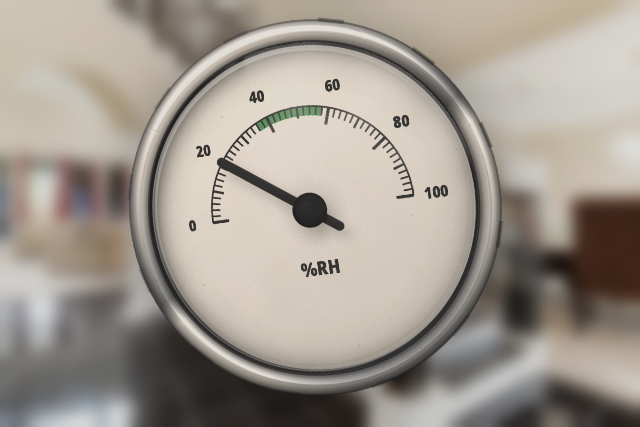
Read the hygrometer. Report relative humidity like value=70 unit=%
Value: value=20 unit=%
